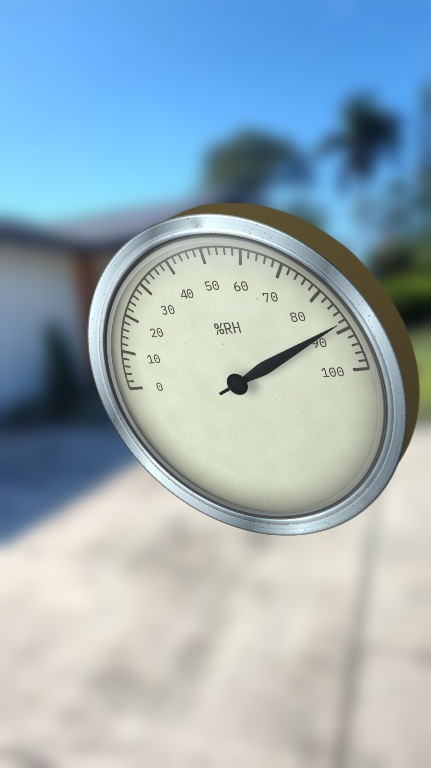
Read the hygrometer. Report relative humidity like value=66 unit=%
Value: value=88 unit=%
